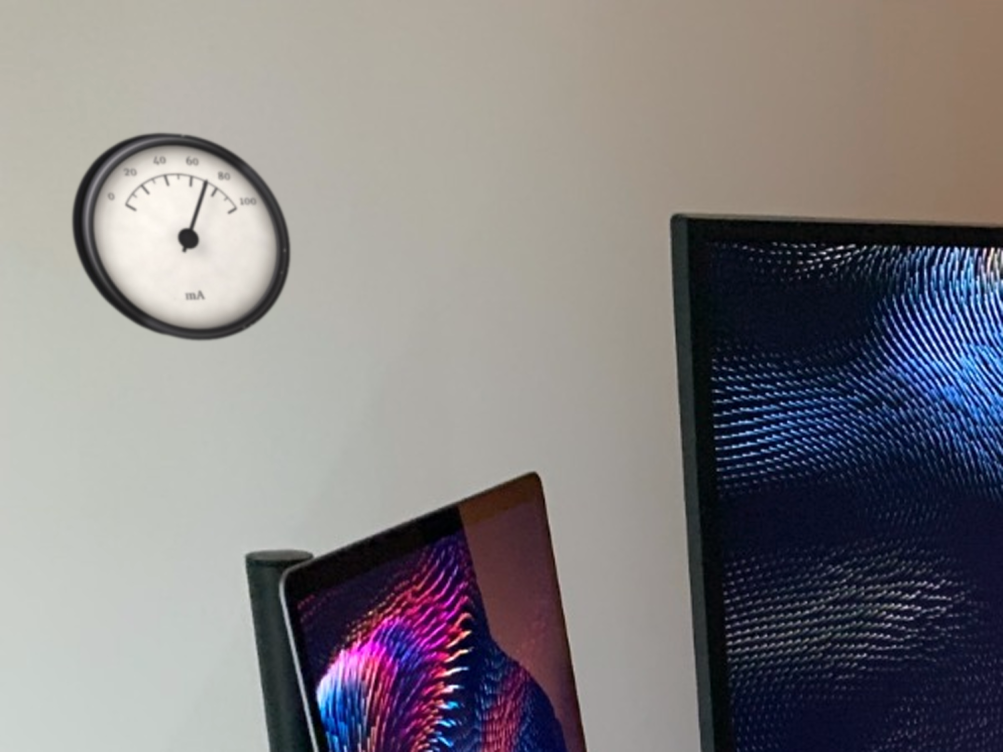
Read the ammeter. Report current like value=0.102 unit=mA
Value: value=70 unit=mA
